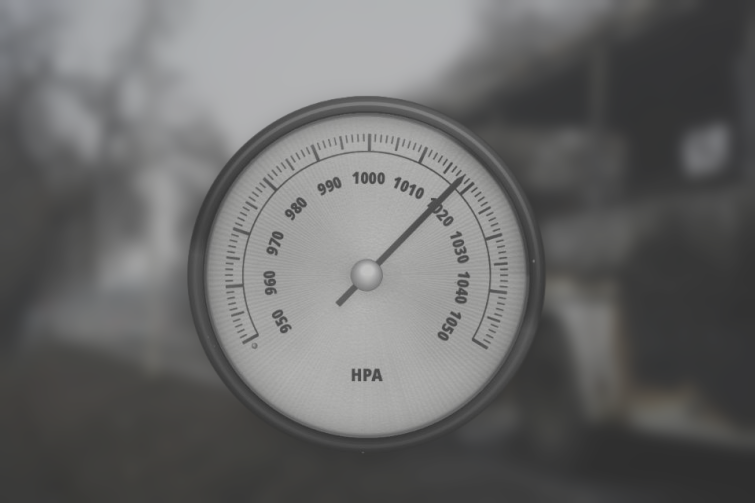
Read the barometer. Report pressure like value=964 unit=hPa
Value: value=1018 unit=hPa
